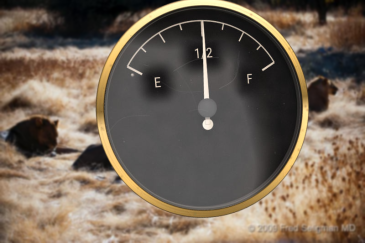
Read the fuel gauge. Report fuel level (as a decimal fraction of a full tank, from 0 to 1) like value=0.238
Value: value=0.5
